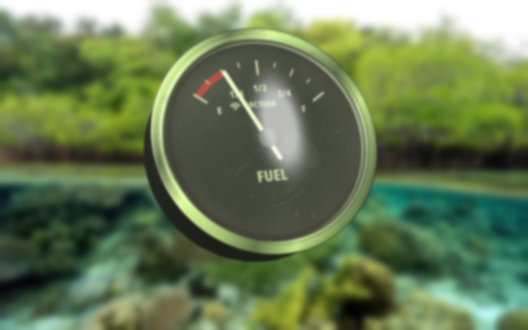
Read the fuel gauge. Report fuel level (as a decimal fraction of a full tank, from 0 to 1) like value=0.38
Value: value=0.25
